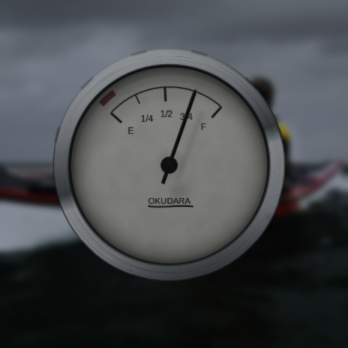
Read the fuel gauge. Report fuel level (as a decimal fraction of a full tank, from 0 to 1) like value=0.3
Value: value=0.75
